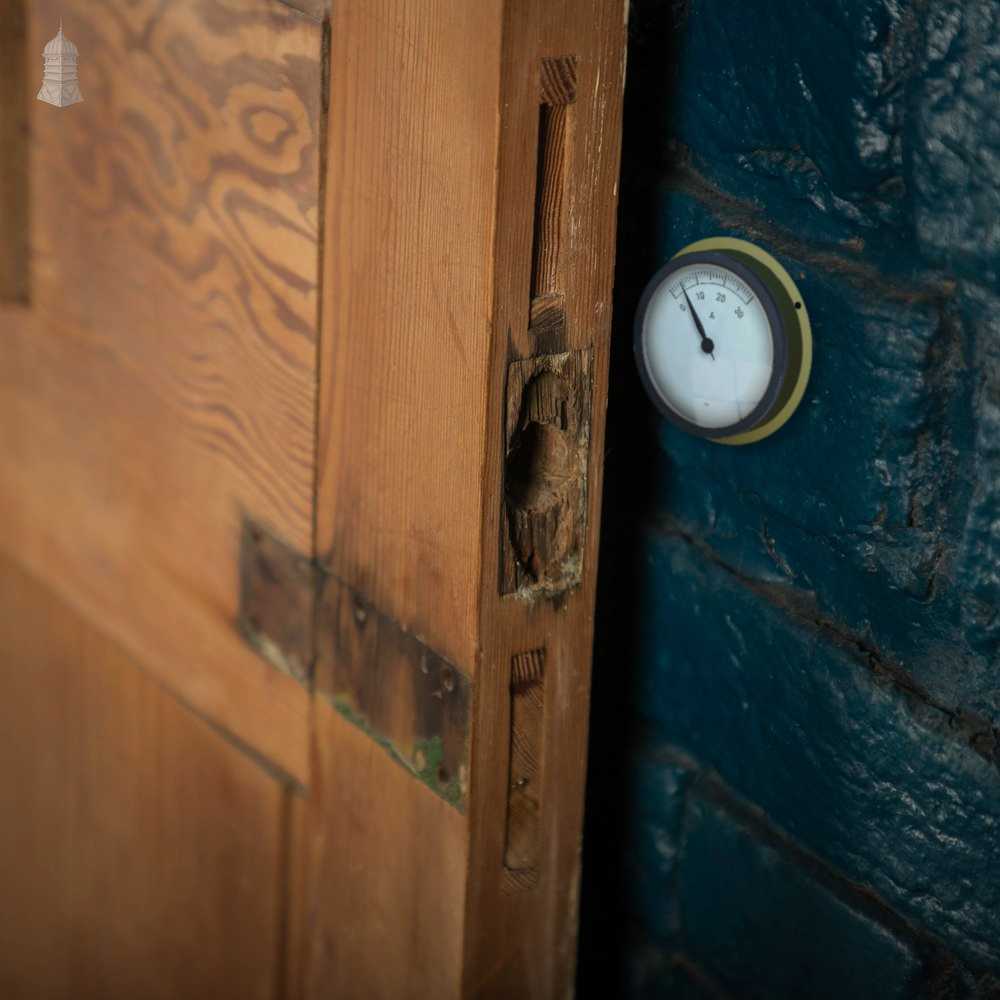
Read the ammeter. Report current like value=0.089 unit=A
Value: value=5 unit=A
